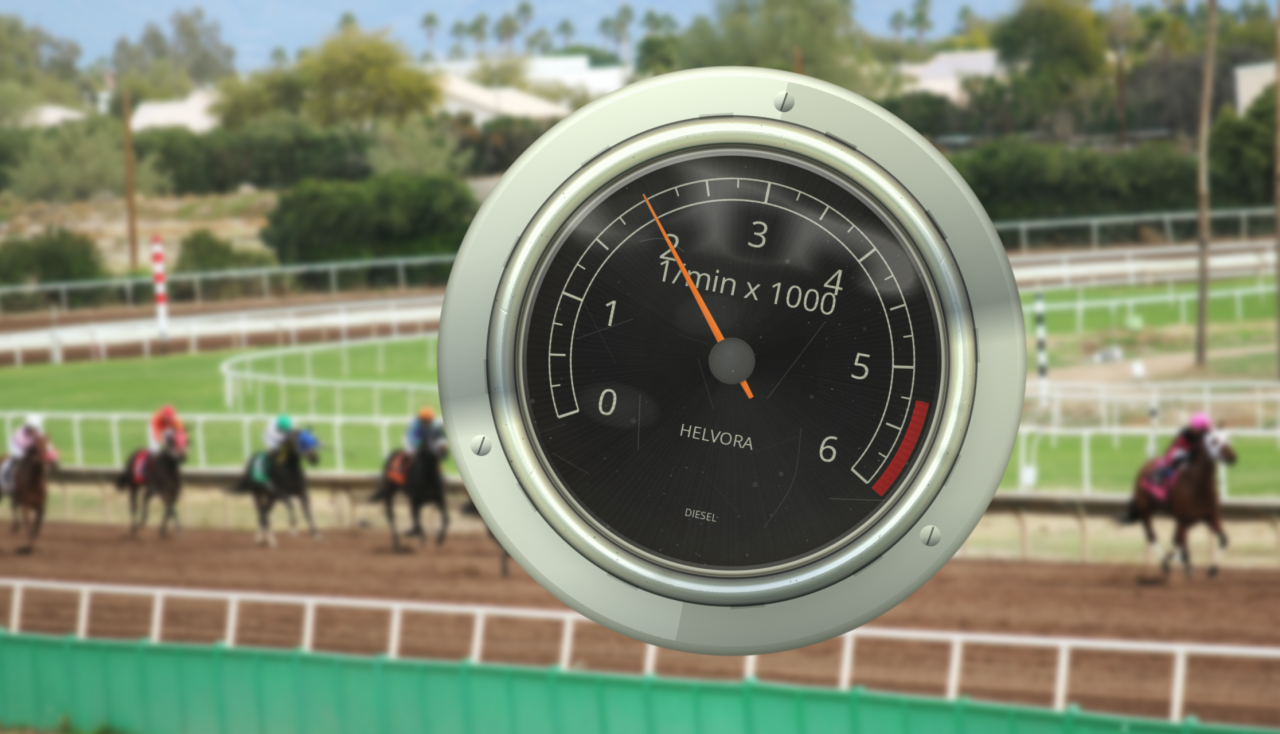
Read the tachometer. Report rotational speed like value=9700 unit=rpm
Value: value=2000 unit=rpm
